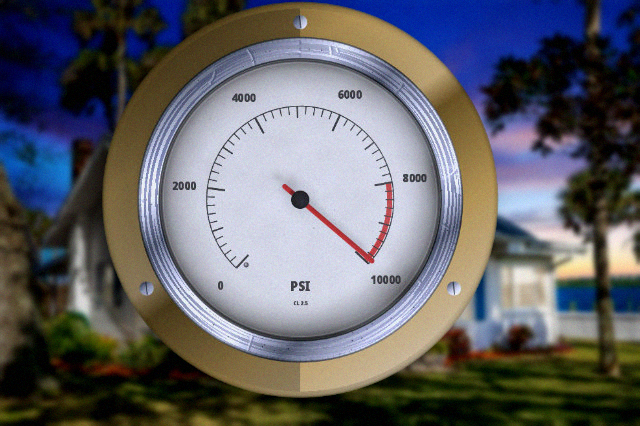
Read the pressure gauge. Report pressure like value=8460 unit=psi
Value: value=9900 unit=psi
